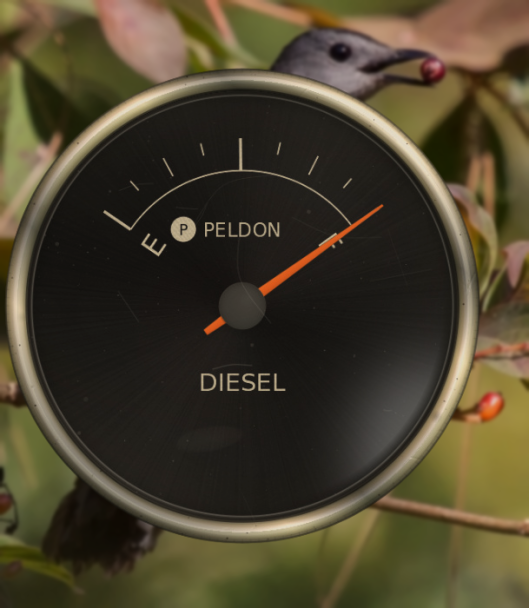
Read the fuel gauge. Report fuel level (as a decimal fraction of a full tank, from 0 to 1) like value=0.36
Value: value=1
